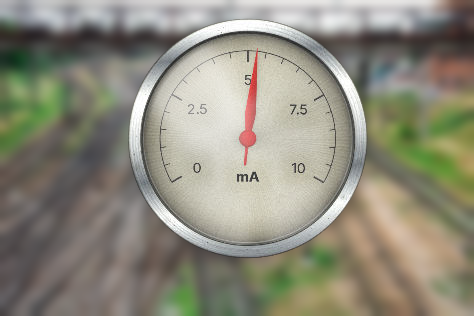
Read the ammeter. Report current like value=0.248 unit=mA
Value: value=5.25 unit=mA
